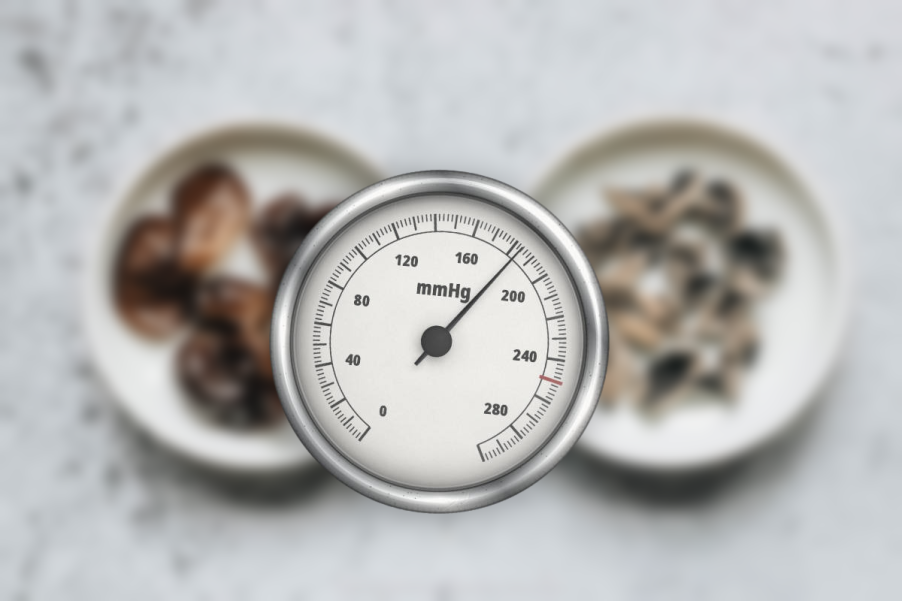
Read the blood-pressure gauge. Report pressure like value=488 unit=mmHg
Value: value=184 unit=mmHg
